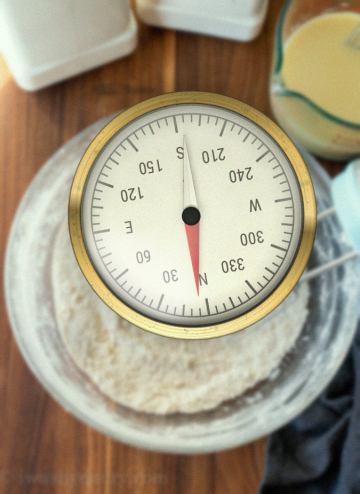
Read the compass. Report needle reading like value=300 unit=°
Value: value=5 unit=°
